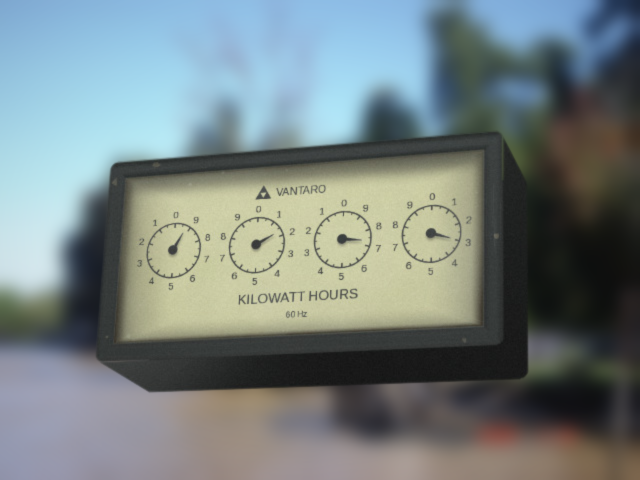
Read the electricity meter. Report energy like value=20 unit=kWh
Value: value=9173 unit=kWh
